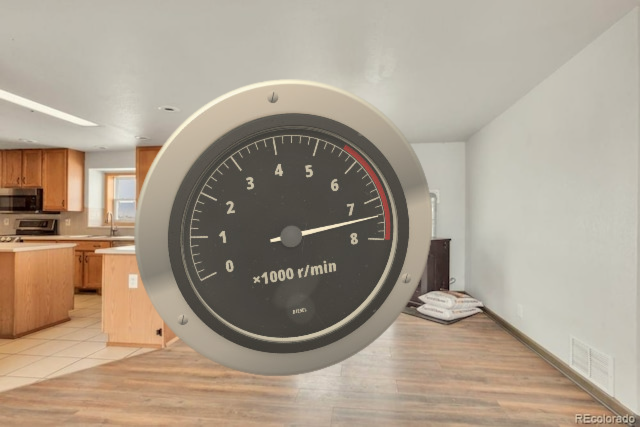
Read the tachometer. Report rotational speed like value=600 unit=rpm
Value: value=7400 unit=rpm
